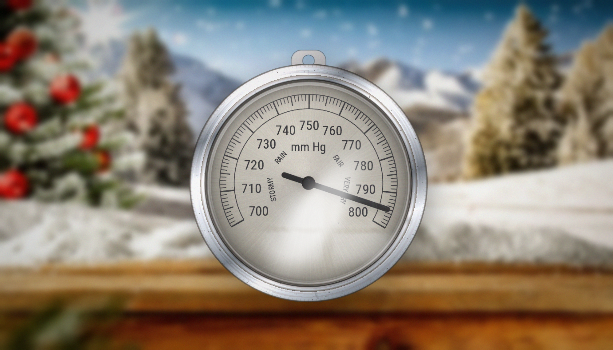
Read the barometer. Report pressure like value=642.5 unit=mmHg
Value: value=795 unit=mmHg
